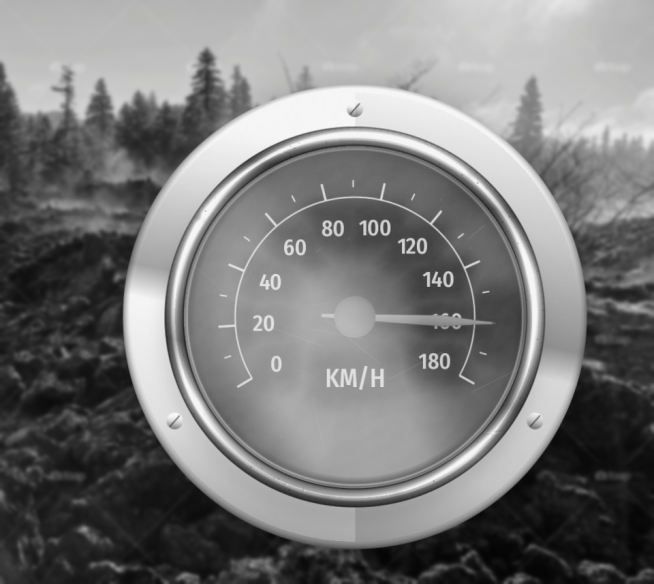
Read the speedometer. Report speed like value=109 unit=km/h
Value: value=160 unit=km/h
